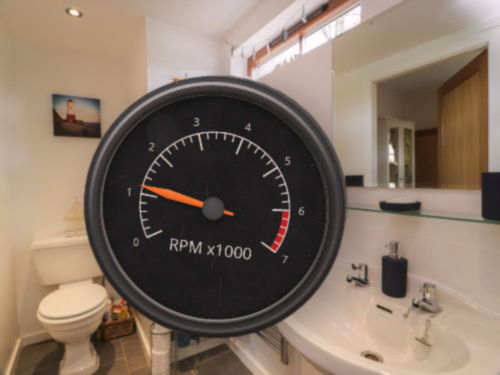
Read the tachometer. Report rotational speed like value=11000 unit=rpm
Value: value=1200 unit=rpm
